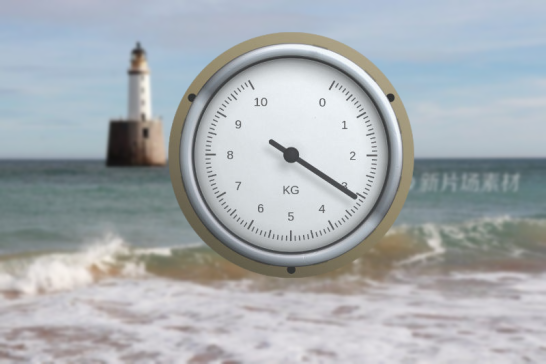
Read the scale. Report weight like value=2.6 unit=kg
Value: value=3.1 unit=kg
